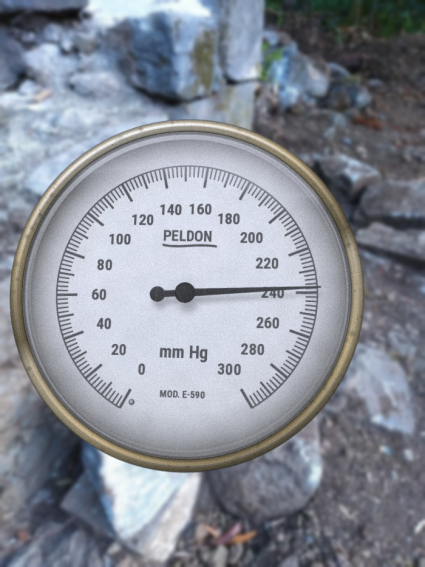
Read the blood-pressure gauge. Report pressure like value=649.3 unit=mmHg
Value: value=238 unit=mmHg
